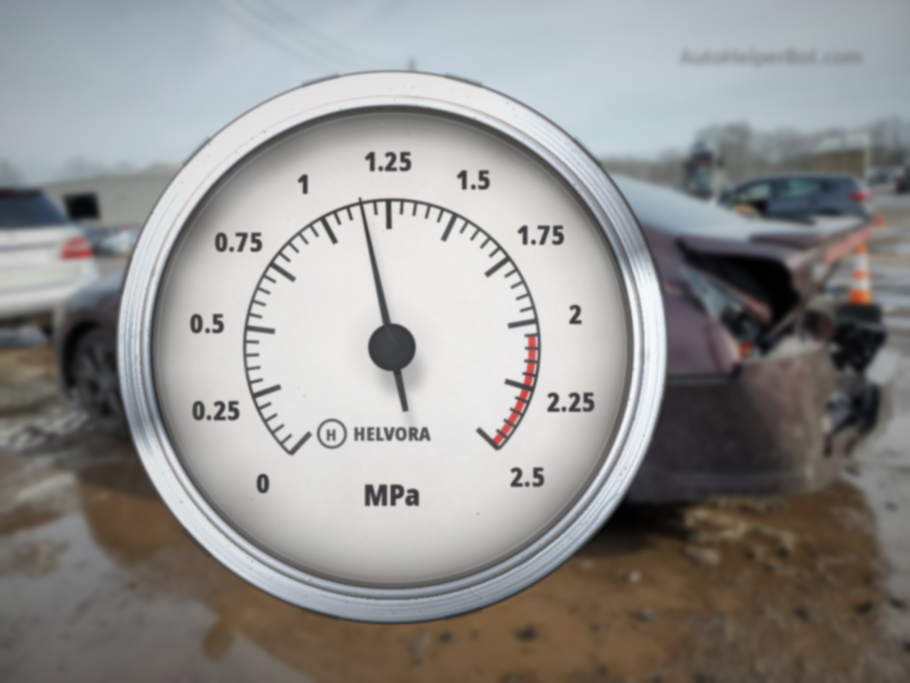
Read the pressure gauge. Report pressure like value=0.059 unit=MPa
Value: value=1.15 unit=MPa
